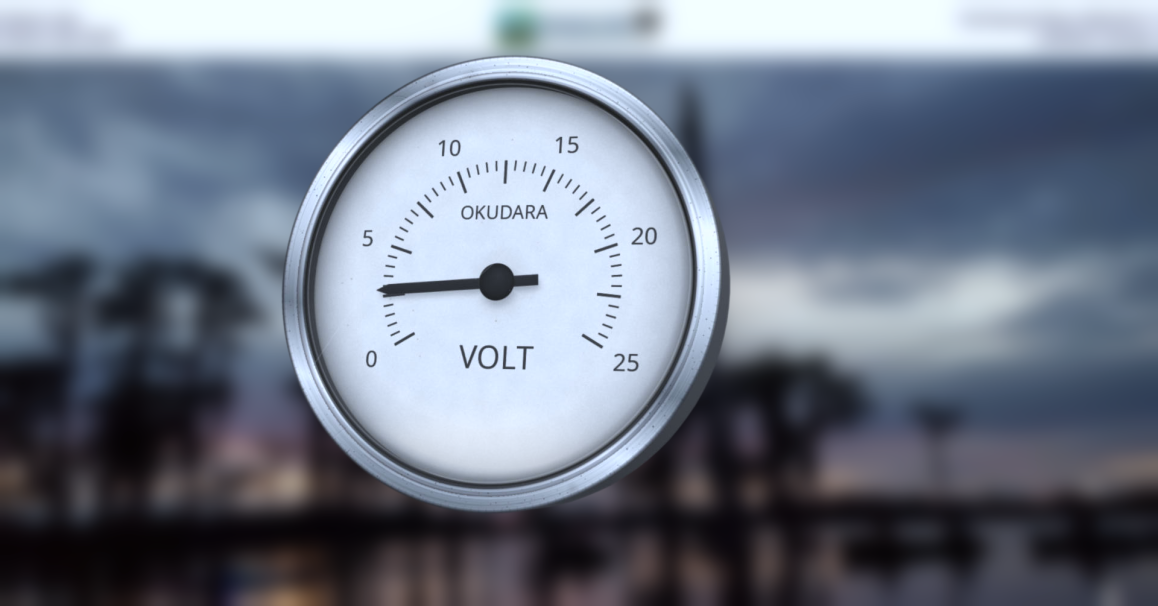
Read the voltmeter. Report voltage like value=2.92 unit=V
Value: value=2.75 unit=V
